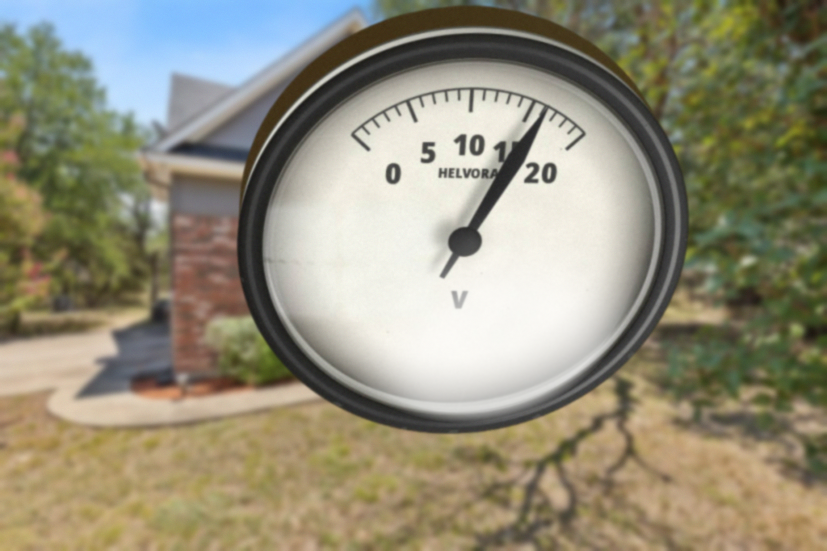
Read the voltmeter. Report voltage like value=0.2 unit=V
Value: value=16 unit=V
